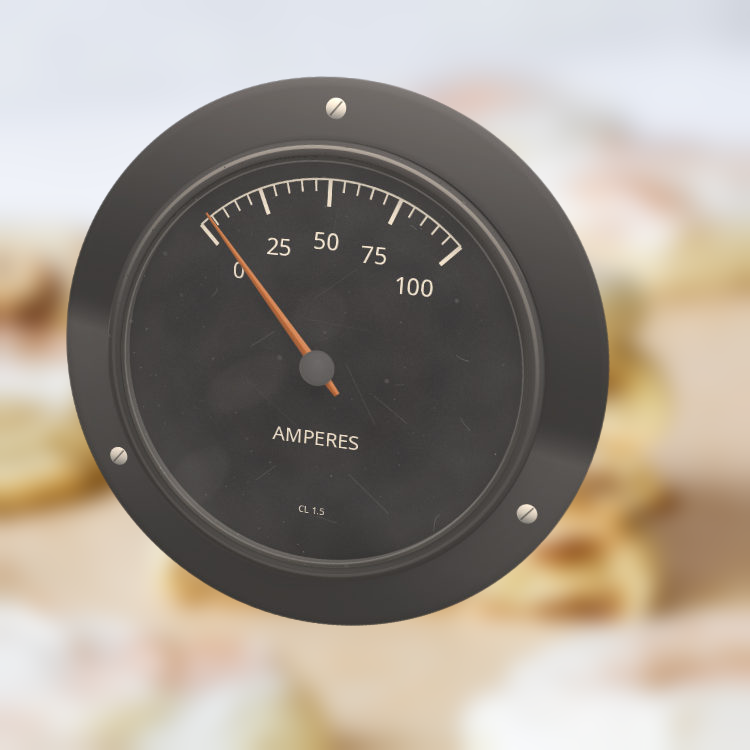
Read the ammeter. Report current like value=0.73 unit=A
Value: value=5 unit=A
